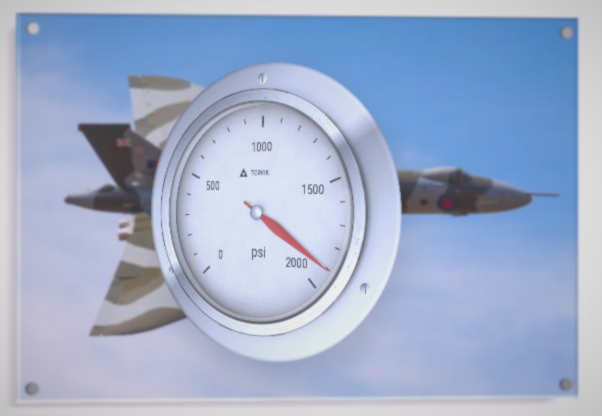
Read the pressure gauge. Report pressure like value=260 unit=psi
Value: value=1900 unit=psi
